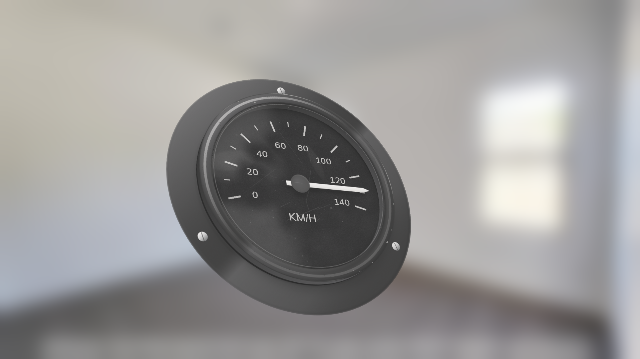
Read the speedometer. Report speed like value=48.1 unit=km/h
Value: value=130 unit=km/h
